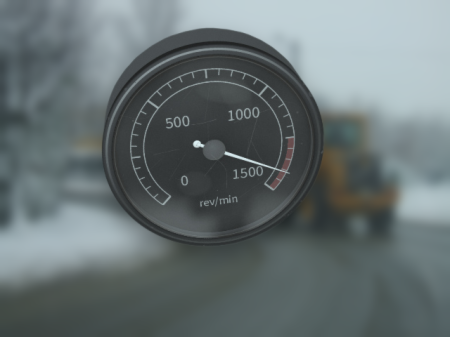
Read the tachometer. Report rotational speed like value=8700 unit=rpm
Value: value=1400 unit=rpm
